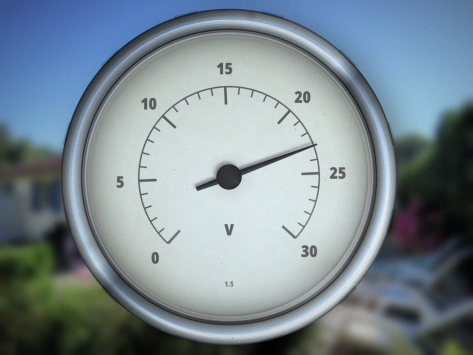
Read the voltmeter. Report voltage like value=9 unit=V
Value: value=23 unit=V
